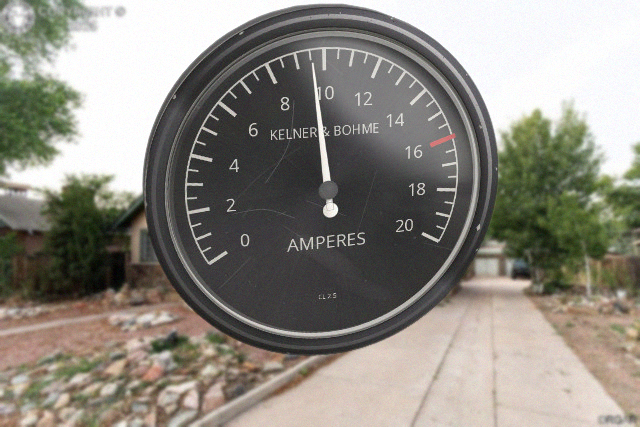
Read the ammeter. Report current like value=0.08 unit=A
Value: value=9.5 unit=A
